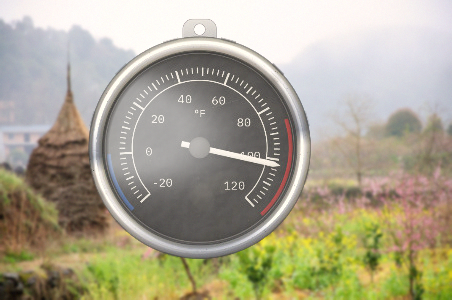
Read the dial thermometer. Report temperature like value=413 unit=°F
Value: value=102 unit=°F
